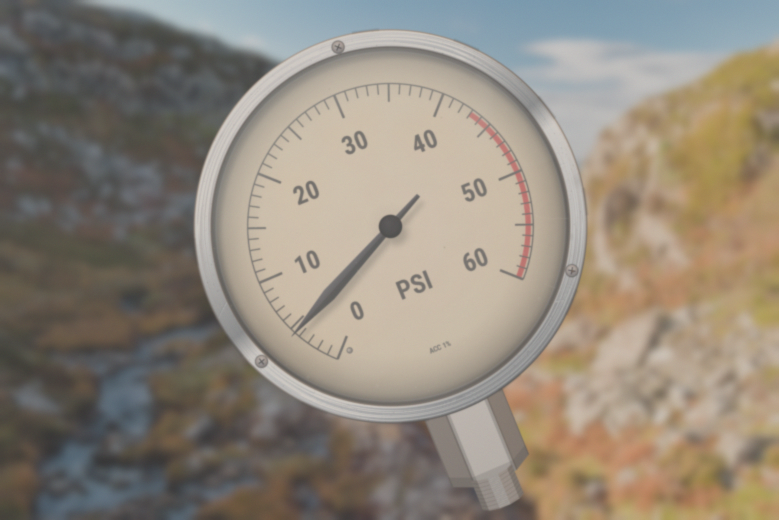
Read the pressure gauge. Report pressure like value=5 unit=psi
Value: value=4.5 unit=psi
